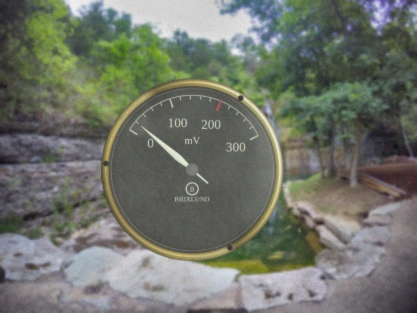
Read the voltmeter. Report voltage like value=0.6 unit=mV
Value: value=20 unit=mV
